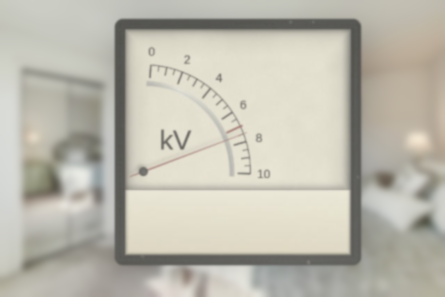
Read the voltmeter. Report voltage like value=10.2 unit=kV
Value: value=7.5 unit=kV
